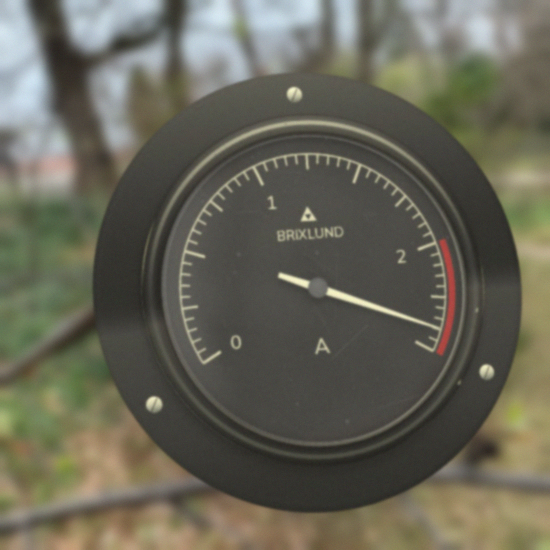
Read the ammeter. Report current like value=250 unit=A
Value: value=2.4 unit=A
